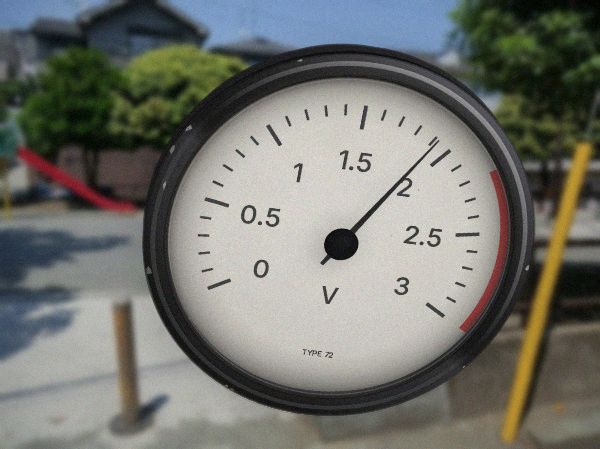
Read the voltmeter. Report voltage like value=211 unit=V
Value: value=1.9 unit=V
